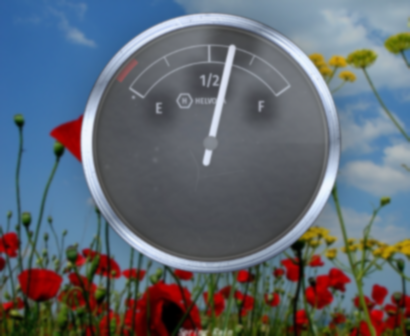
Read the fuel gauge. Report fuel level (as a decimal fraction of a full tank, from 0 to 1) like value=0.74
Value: value=0.625
